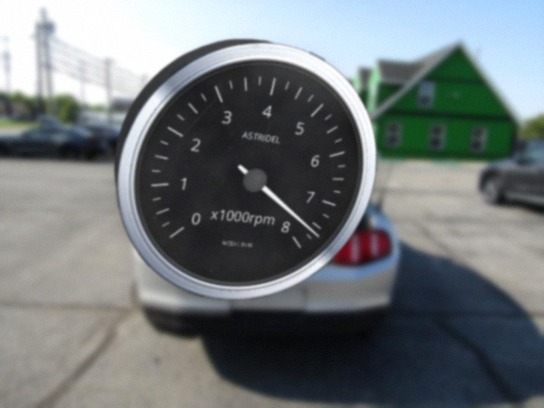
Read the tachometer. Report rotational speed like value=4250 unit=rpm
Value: value=7625 unit=rpm
